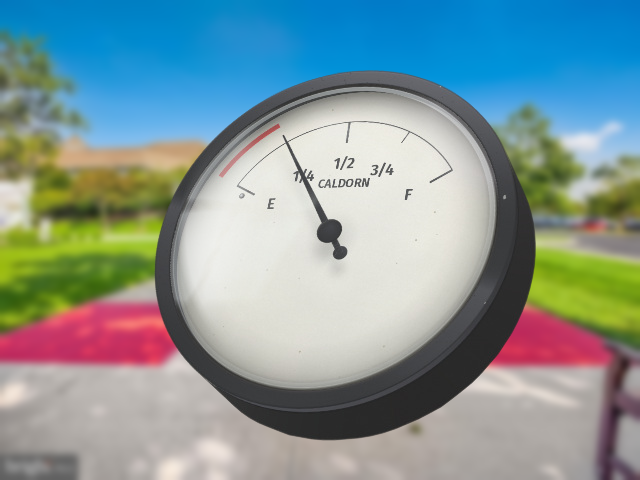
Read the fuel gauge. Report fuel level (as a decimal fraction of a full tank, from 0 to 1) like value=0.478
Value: value=0.25
